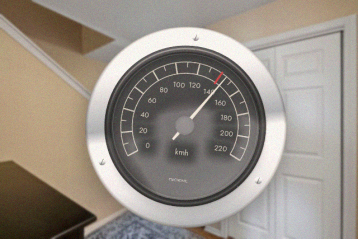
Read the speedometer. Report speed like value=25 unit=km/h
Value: value=145 unit=km/h
